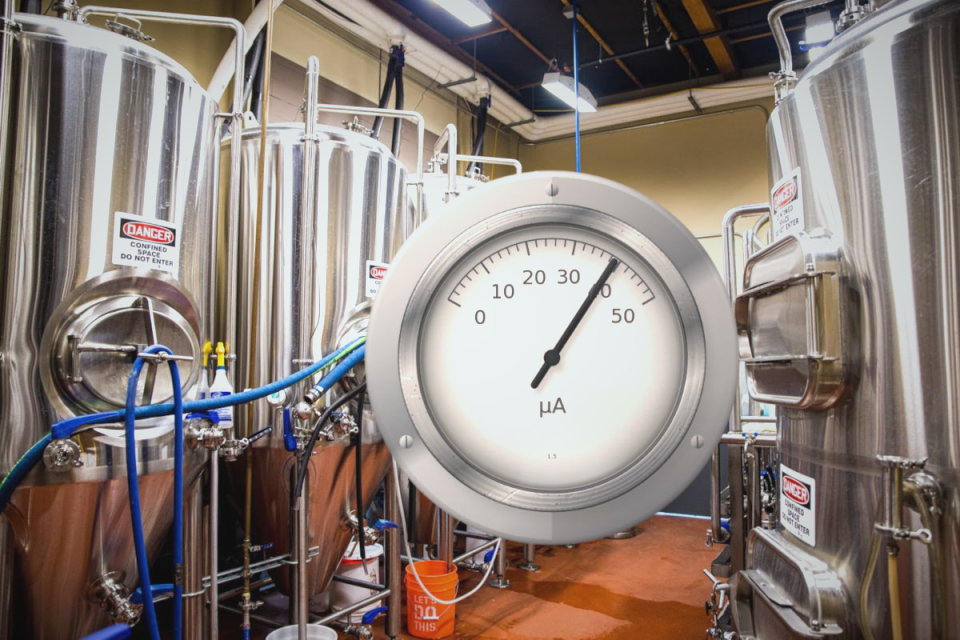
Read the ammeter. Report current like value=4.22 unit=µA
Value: value=39 unit=µA
